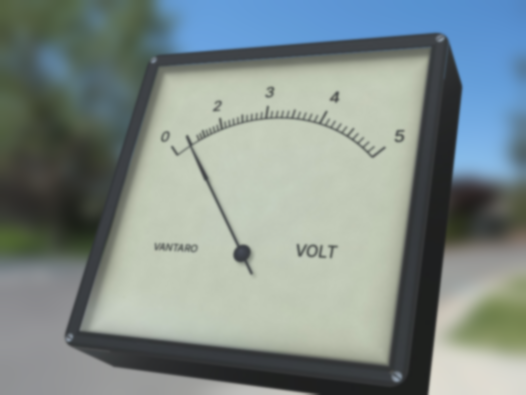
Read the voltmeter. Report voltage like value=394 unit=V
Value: value=1 unit=V
